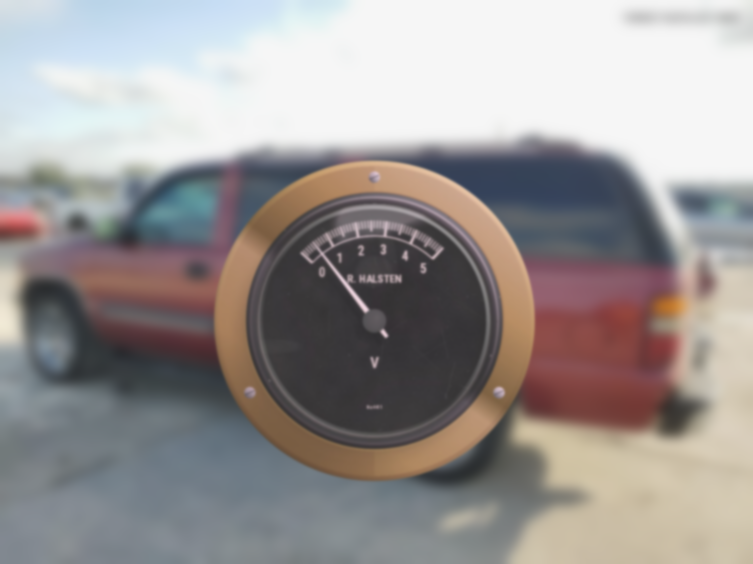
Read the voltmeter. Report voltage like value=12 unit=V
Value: value=0.5 unit=V
